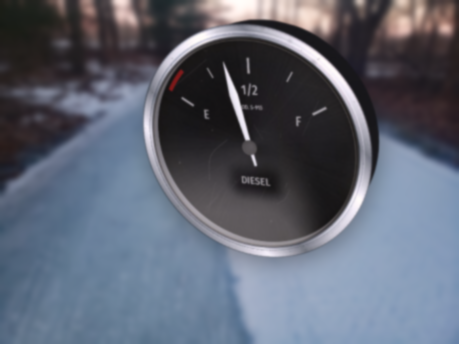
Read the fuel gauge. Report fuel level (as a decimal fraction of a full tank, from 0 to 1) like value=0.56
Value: value=0.375
